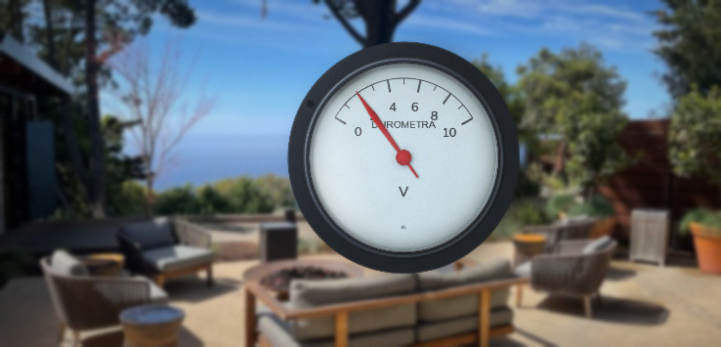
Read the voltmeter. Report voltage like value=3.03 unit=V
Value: value=2 unit=V
